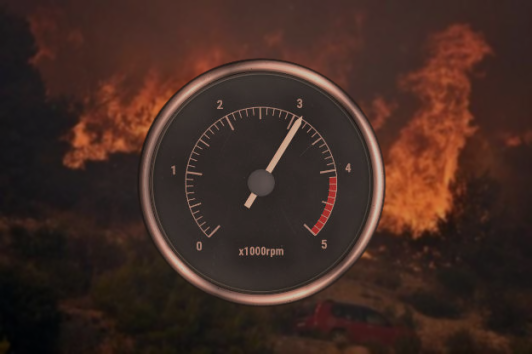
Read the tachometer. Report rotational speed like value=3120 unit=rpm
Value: value=3100 unit=rpm
